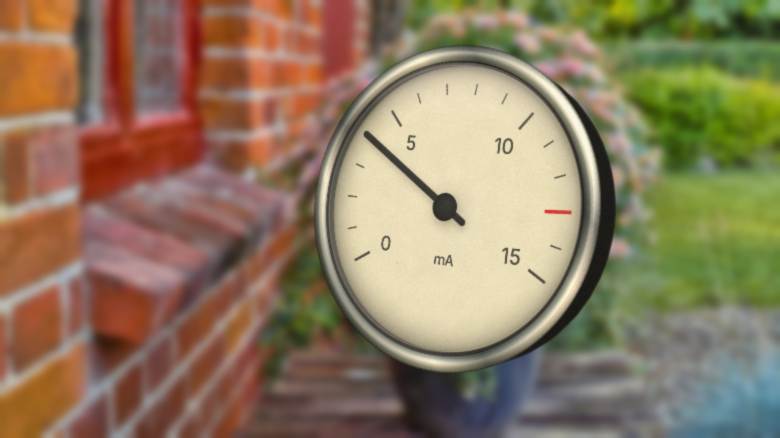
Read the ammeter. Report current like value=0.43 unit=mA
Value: value=4 unit=mA
